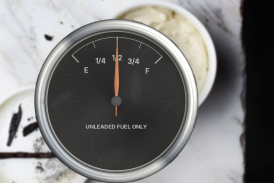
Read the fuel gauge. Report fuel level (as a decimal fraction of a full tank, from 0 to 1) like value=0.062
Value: value=0.5
